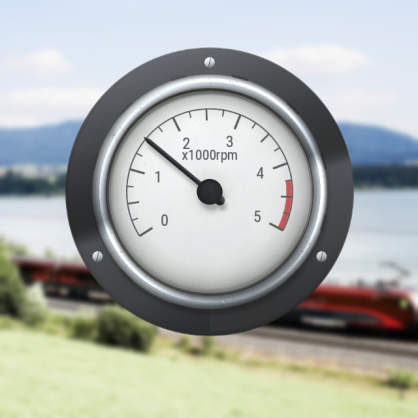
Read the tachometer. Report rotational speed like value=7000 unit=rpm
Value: value=1500 unit=rpm
